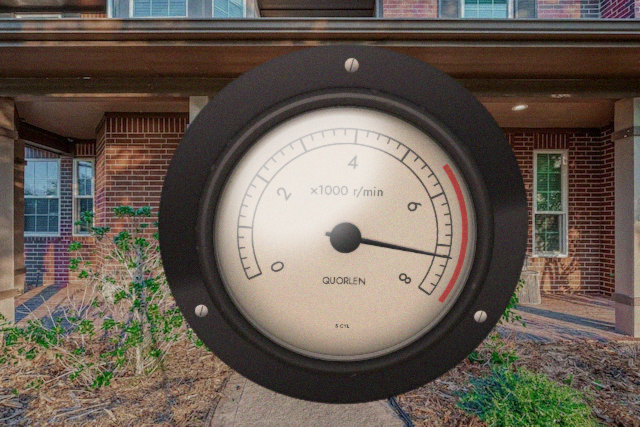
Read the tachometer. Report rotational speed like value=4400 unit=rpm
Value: value=7200 unit=rpm
